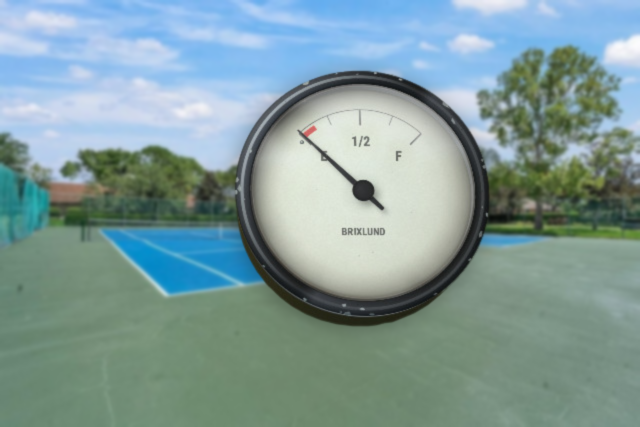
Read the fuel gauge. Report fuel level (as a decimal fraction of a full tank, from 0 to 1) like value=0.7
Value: value=0
